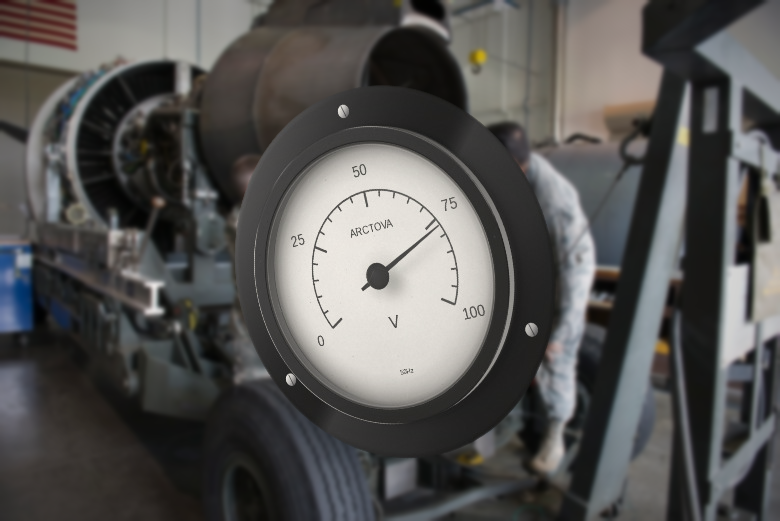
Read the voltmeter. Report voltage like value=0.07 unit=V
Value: value=77.5 unit=V
